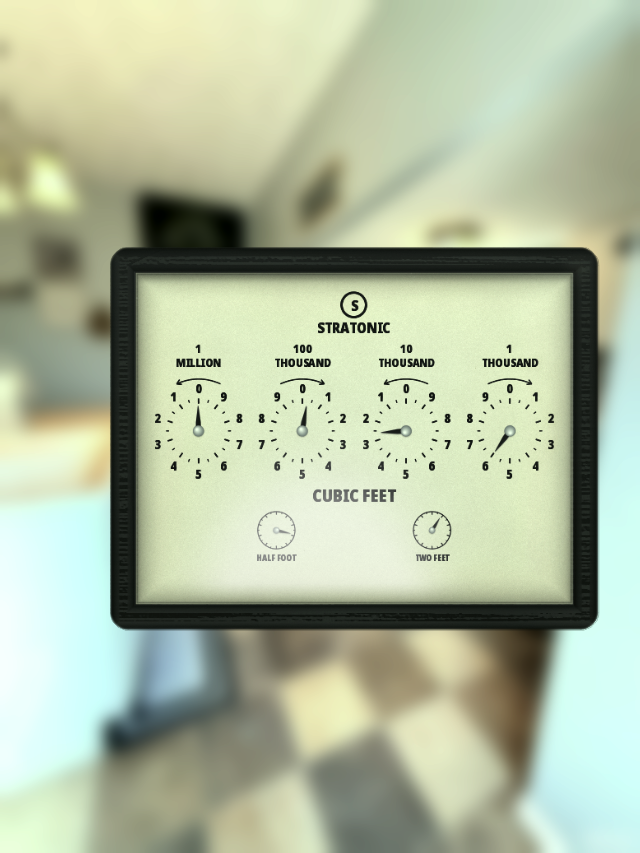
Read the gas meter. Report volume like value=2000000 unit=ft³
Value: value=2600 unit=ft³
